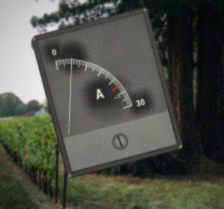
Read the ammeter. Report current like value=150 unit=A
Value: value=5 unit=A
